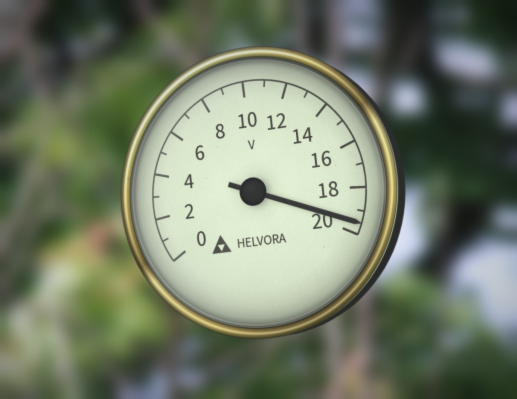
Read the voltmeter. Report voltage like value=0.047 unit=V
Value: value=19.5 unit=V
